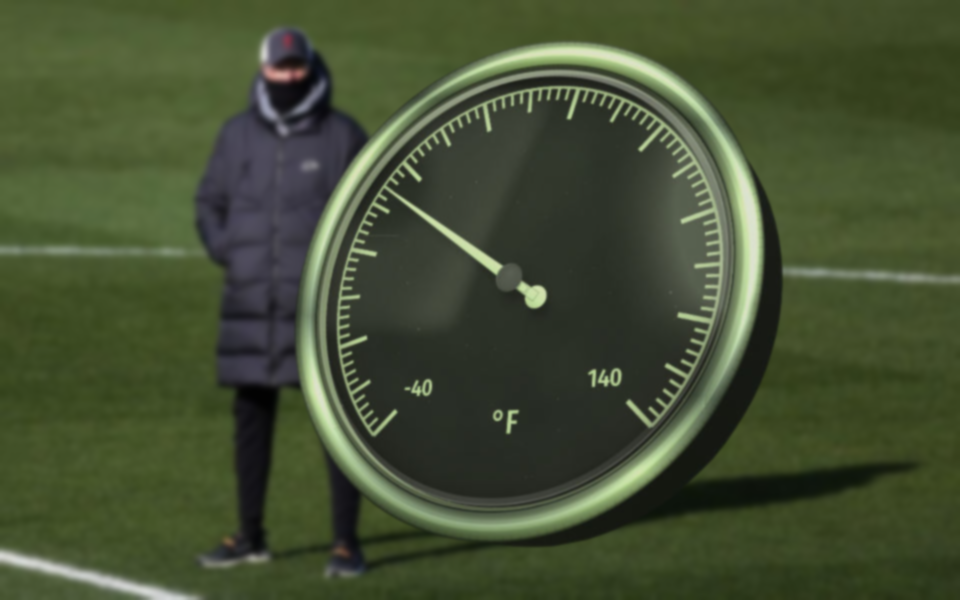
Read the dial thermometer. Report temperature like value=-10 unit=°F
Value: value=14 unit=°F
